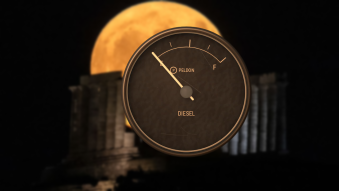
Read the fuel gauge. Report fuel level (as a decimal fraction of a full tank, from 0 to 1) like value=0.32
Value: value=0
